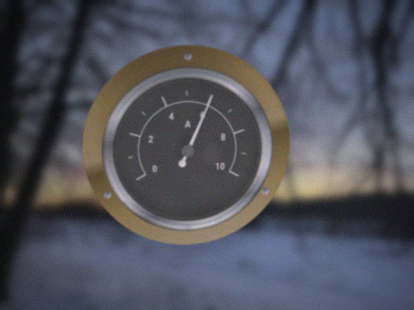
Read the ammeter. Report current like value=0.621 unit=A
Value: value=6 unit=A
